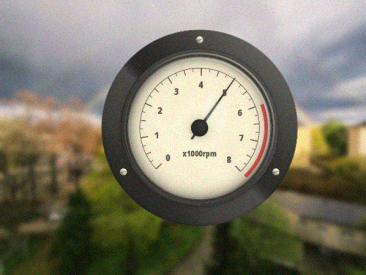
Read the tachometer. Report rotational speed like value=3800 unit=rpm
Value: value=5000 unit=rpm
